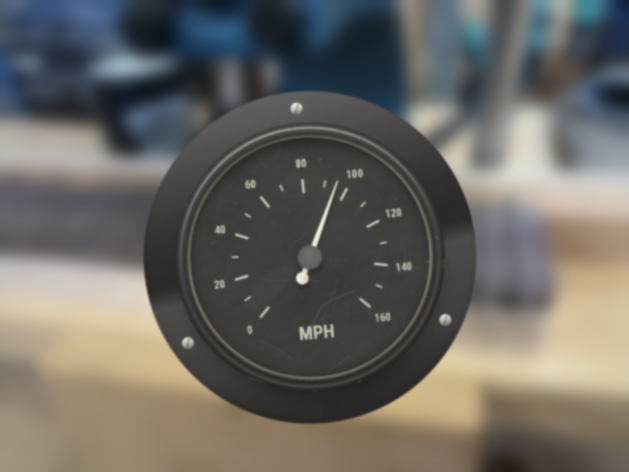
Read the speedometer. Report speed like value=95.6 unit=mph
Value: value=95 unit=mph
